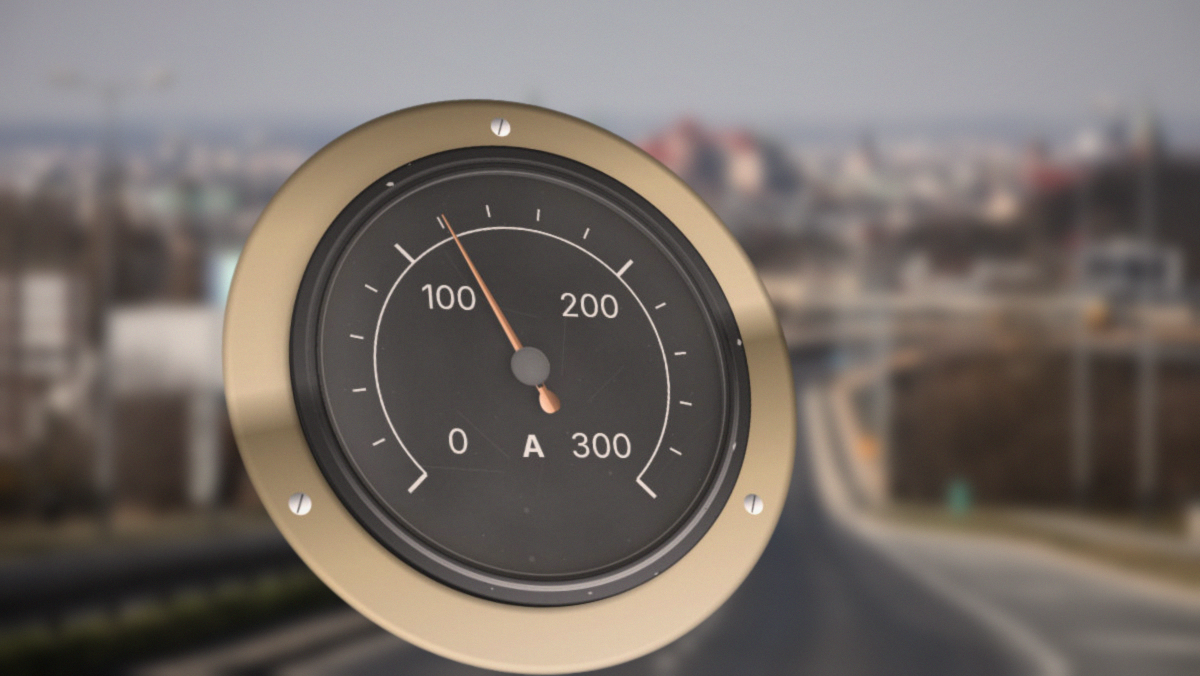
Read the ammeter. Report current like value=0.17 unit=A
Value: value=120 unit=A
